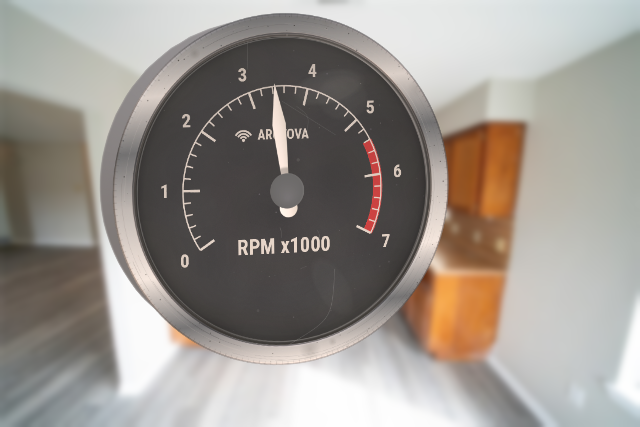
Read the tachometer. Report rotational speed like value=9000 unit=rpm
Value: value=3400 unit=rpm
